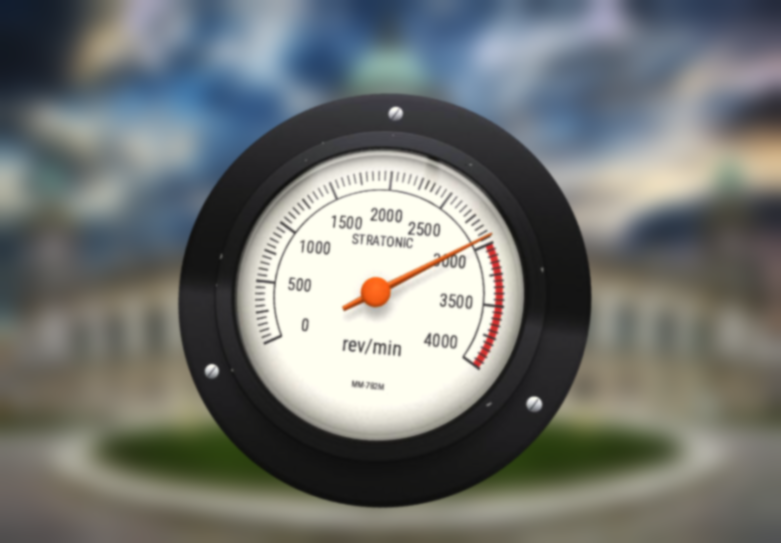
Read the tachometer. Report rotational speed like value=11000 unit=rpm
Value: value=2950 unit=rpm
